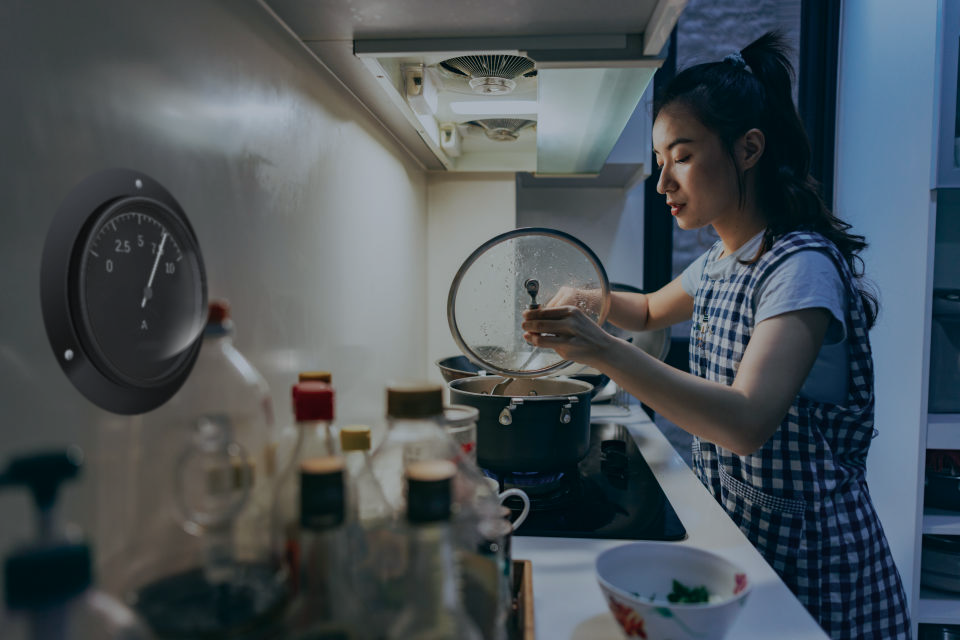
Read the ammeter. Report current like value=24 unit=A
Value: value=7.5 unit=A
